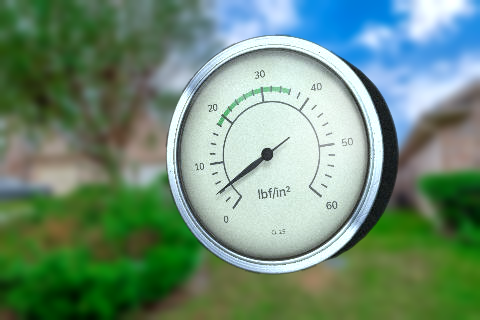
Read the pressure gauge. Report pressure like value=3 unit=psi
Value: value=4 unit=psi
